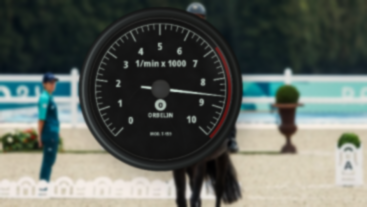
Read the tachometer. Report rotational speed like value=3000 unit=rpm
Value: value=8600 unit=rpm
